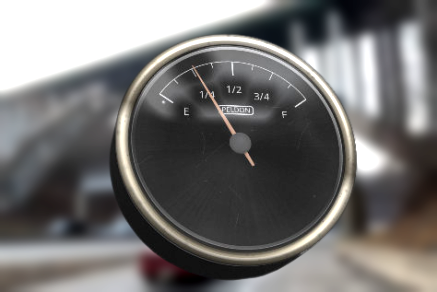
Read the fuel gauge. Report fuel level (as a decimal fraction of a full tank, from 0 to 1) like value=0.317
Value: value=0.25
